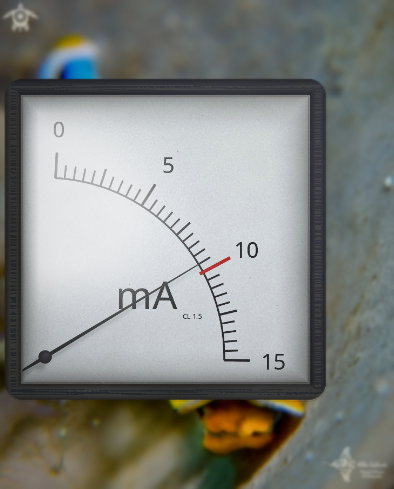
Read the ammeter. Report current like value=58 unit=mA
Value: value=9.5 unit=mA
